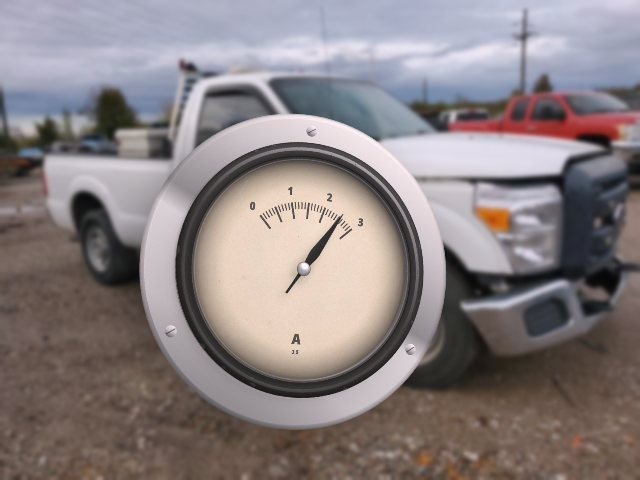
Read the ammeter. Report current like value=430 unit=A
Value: value=2.5 unit=A
